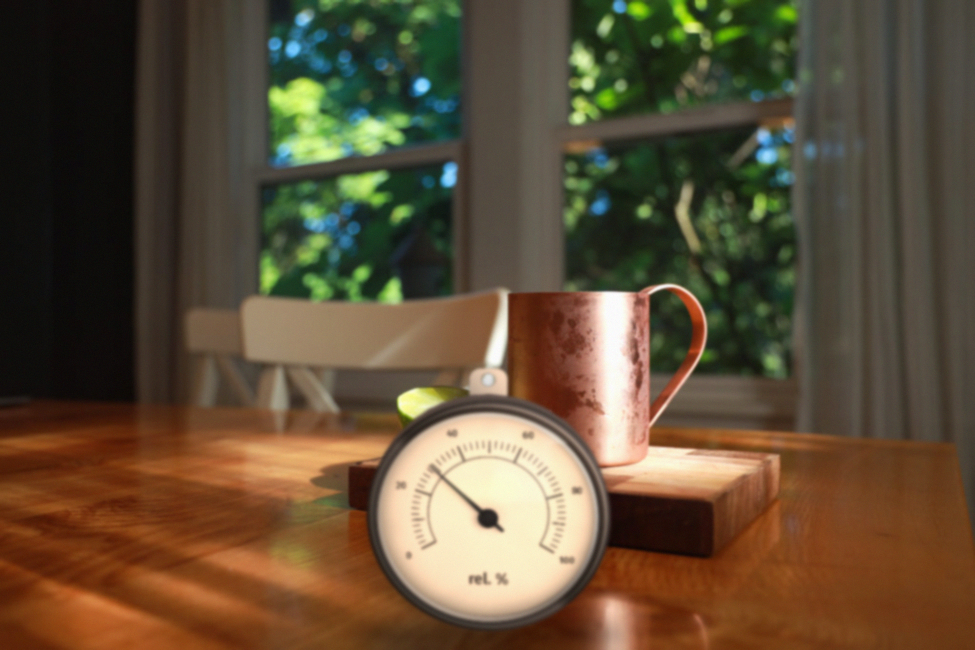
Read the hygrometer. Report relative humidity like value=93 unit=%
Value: value=30 unit=%
